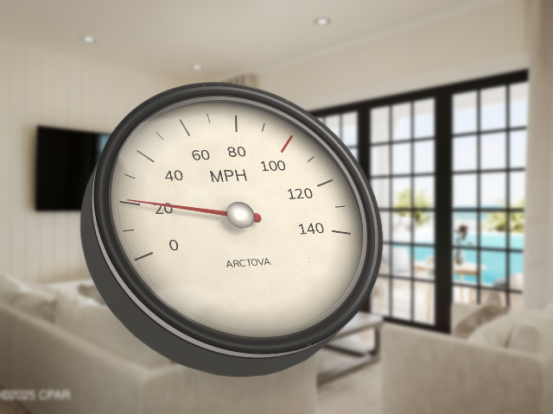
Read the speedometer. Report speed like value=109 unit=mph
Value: value=20 unit=mph
